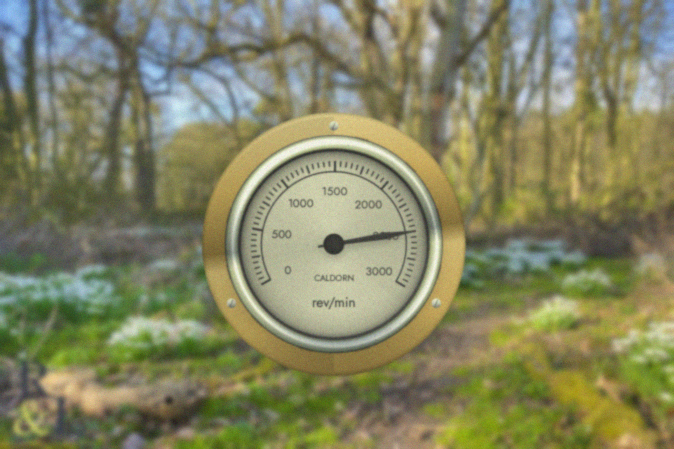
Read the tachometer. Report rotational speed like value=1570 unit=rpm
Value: value=2500 unit=rpm
